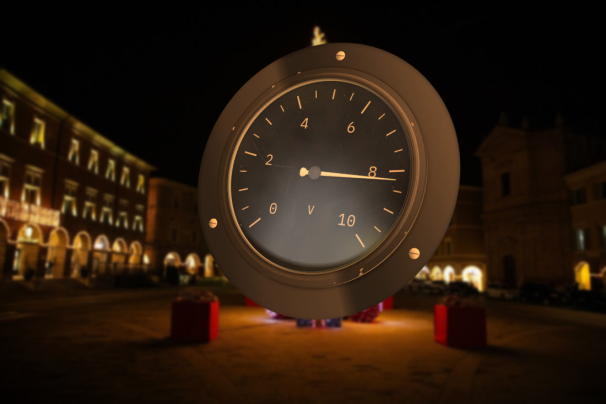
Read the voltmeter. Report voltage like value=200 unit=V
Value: value=8.25 unit=V
